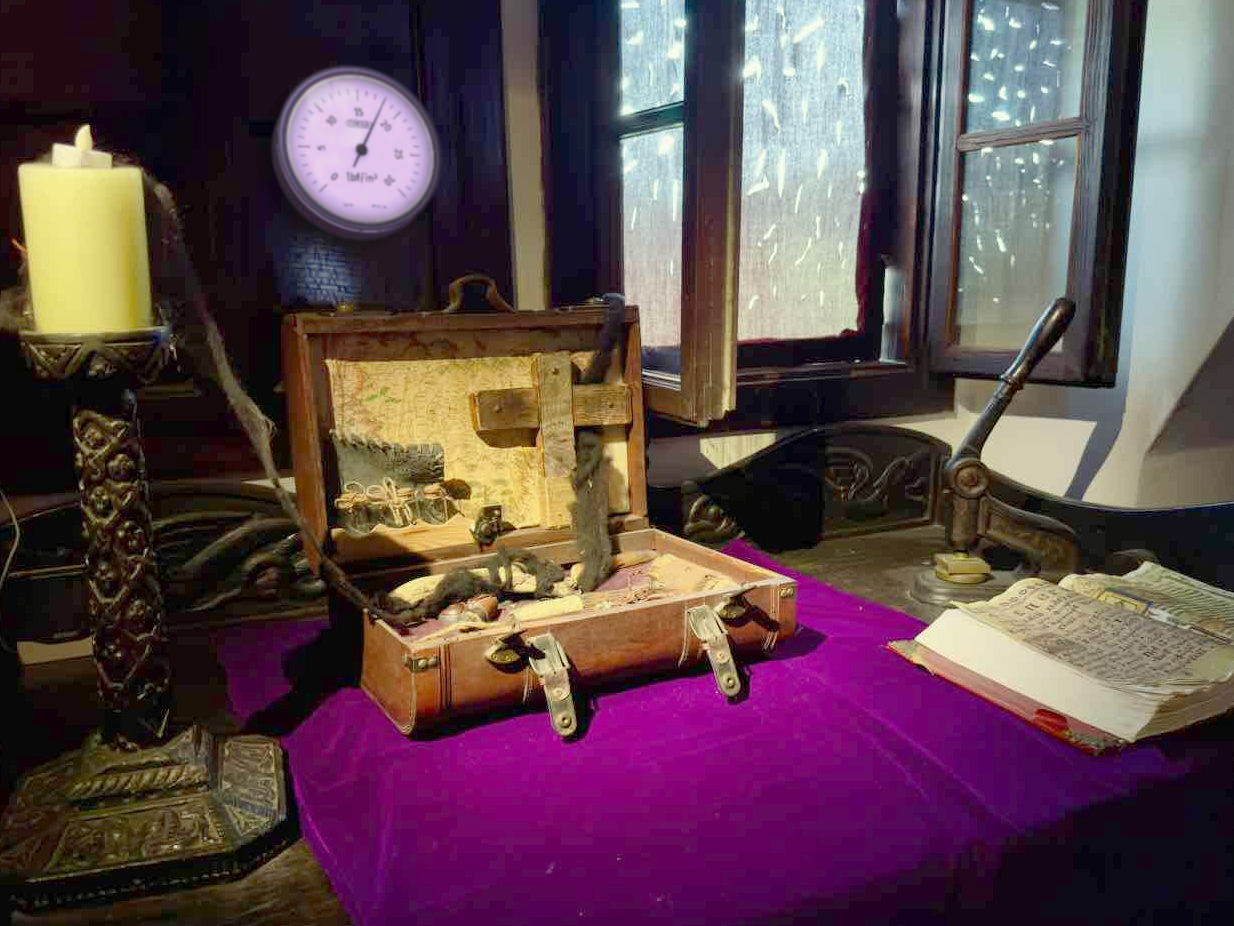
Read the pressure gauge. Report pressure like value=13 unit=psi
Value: value=18 unit=psi
